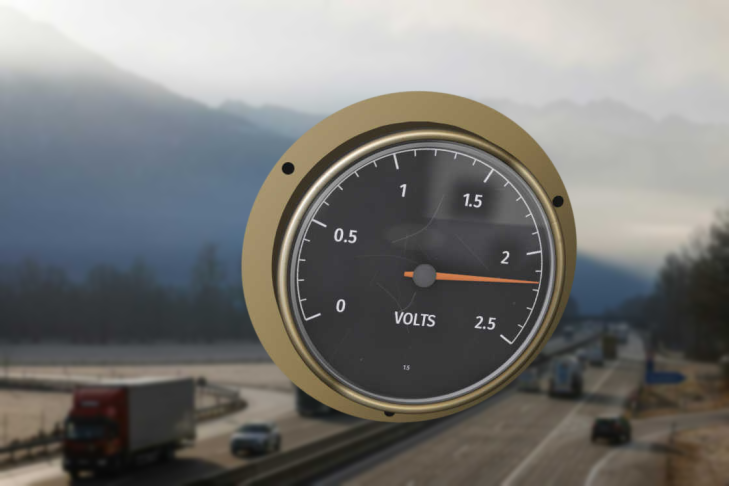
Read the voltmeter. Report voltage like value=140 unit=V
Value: value=2.15 unit=V
